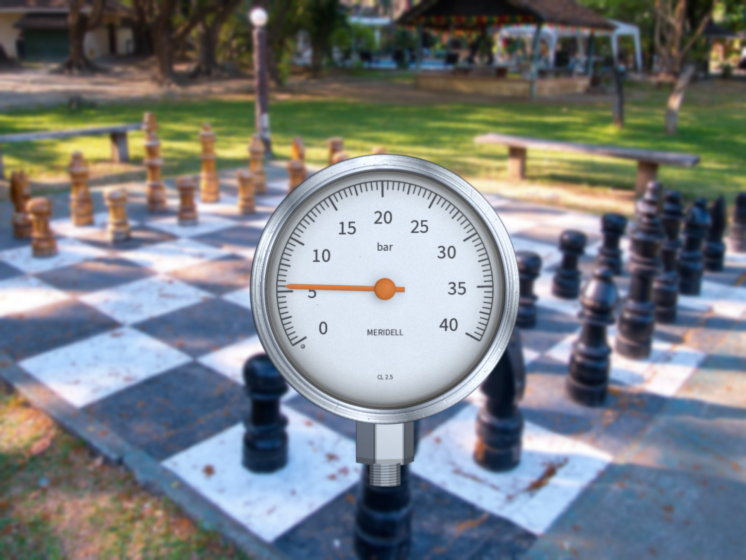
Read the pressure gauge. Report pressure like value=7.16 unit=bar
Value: value=5.5 unit=bar
